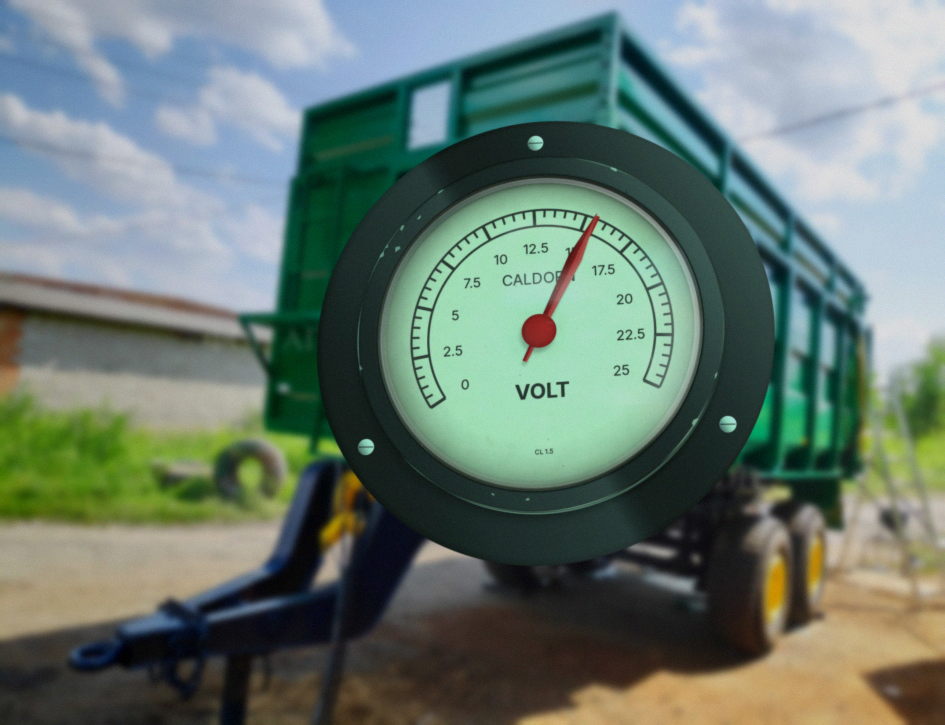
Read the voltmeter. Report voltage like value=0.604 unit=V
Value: value=15.5 unit=V
